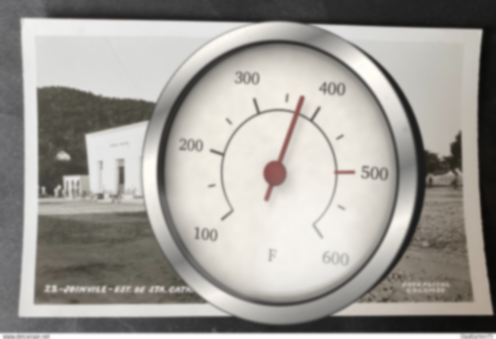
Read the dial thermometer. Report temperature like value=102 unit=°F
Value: value=375 unit=°F
